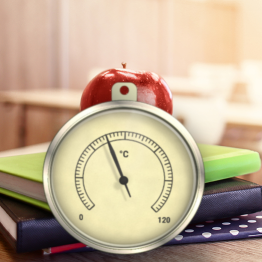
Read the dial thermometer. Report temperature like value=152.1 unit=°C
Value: value=50 unit=°C
